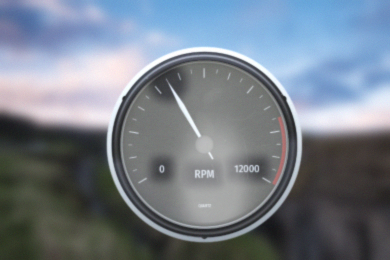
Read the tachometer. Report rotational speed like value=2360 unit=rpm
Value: value=4500 unit=rpm
